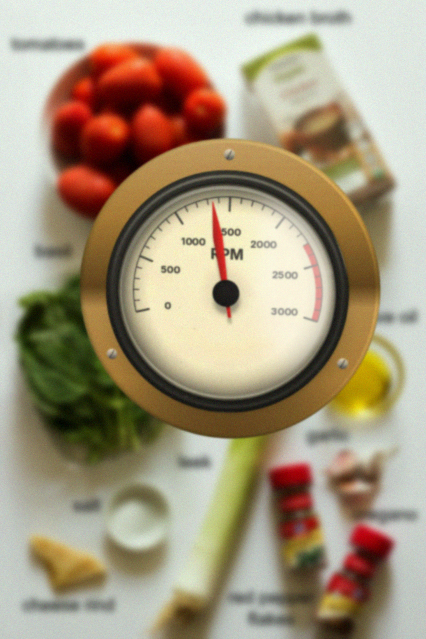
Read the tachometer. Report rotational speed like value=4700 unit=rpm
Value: value=1350 unit=rpm
